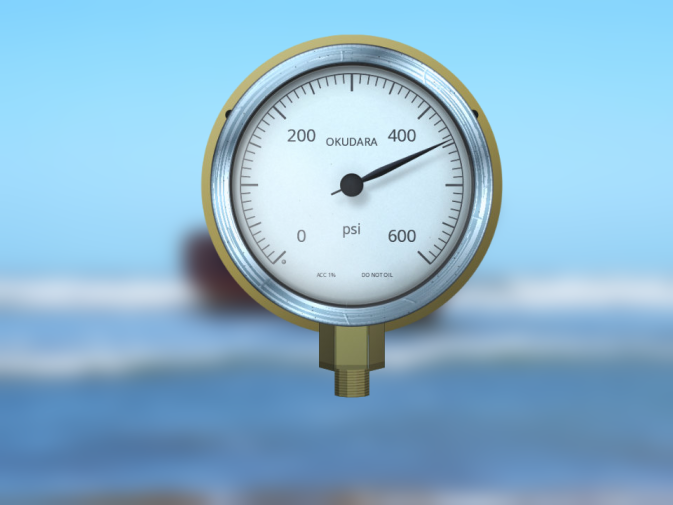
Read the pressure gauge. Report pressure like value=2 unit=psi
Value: value=445 unit=psi
